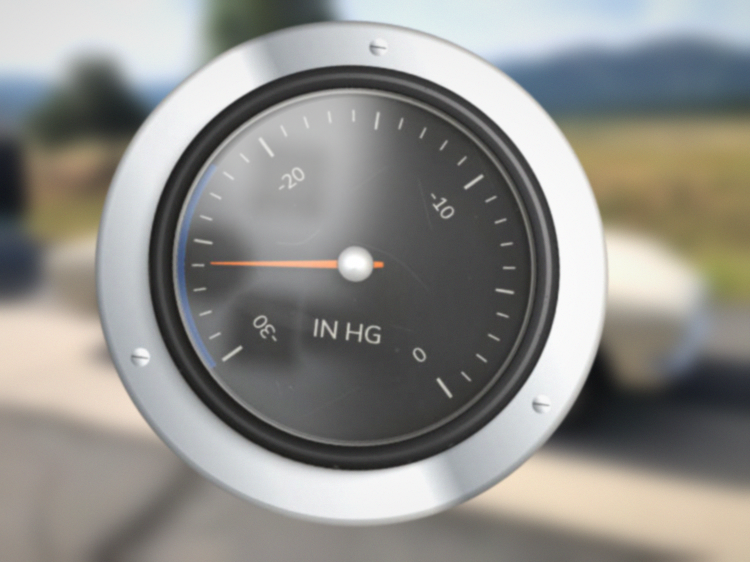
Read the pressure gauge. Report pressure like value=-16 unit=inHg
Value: value=-26 unit=inHg
